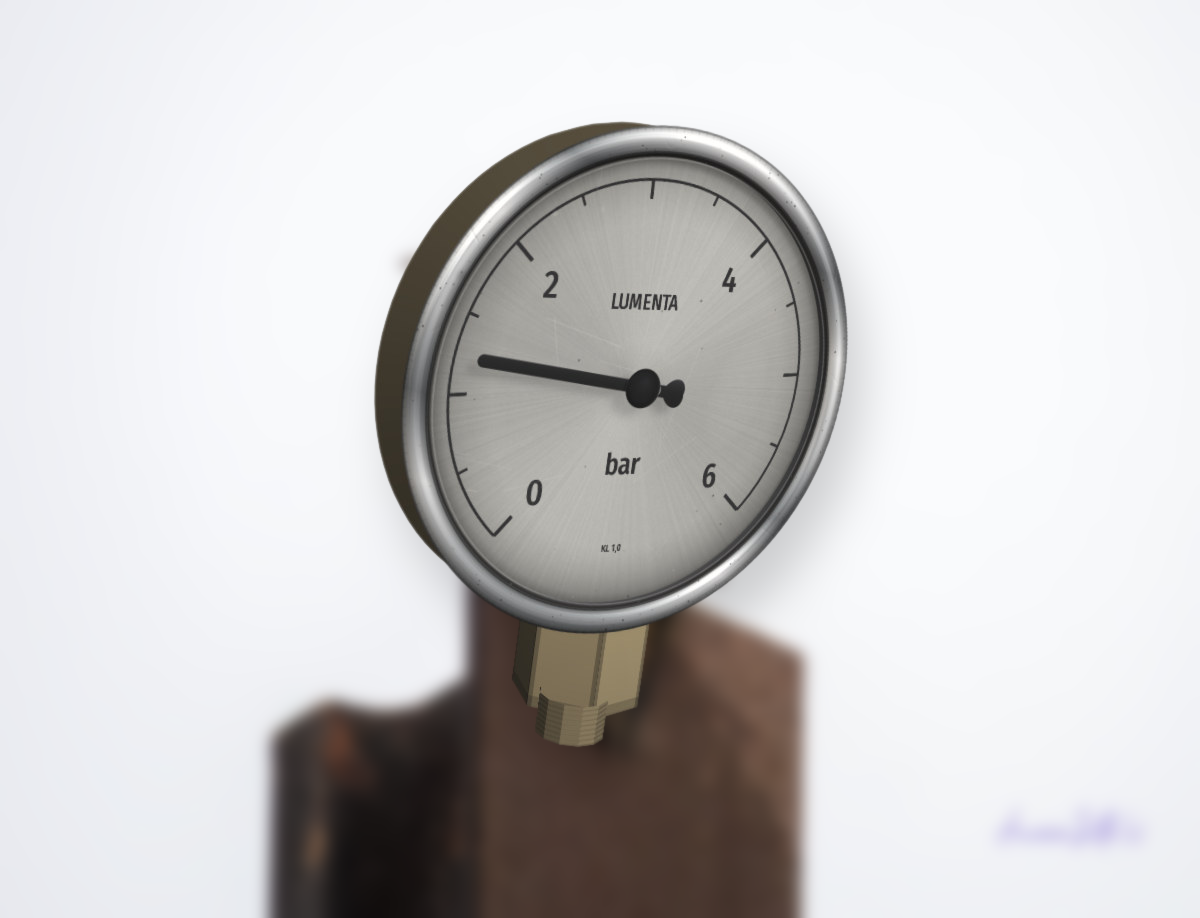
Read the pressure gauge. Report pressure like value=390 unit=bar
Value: value=1.25 unit=bar
